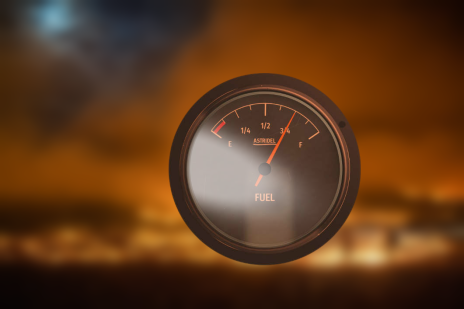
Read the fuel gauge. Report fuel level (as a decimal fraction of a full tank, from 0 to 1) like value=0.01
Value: value=0.75
